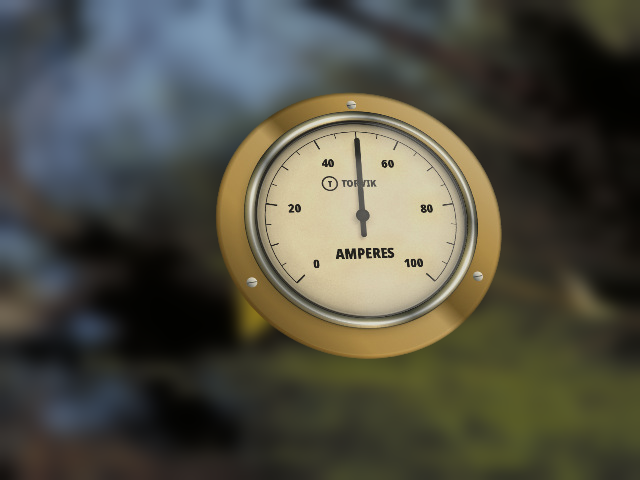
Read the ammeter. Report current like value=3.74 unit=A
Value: value=50 unit=A
